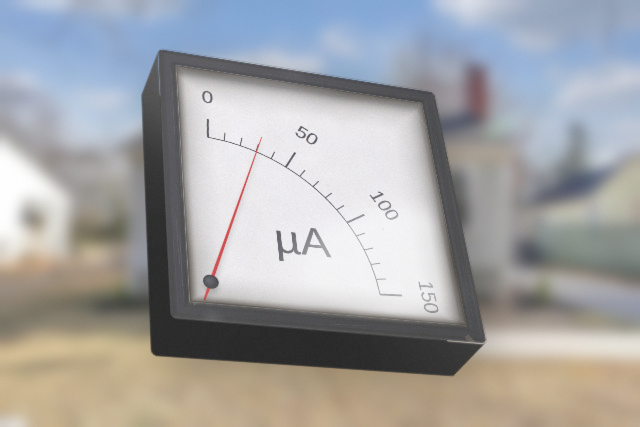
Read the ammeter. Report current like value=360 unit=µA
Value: value=30 unit=µA
